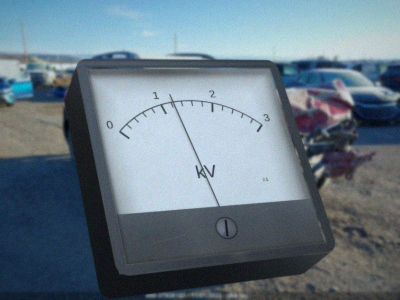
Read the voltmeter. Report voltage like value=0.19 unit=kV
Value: value=1.2 unit=kV
